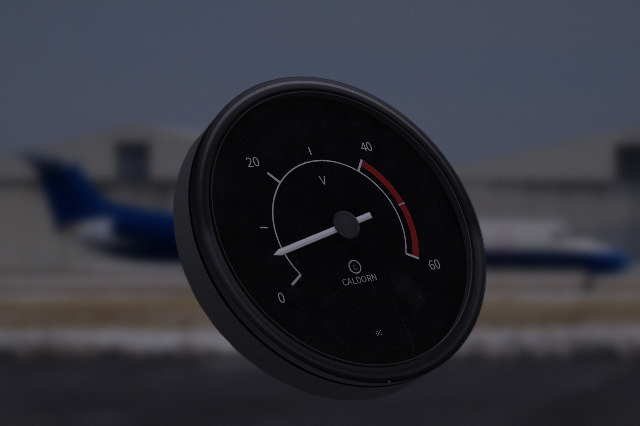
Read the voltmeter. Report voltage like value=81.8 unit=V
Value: value=5 unit=V
